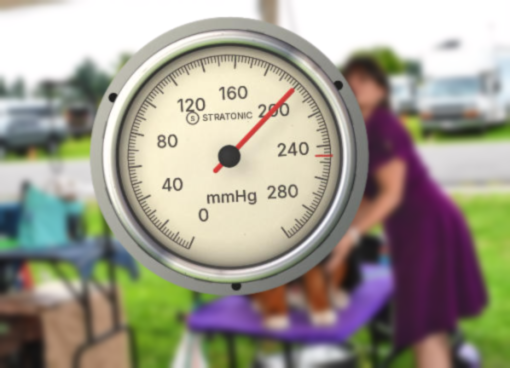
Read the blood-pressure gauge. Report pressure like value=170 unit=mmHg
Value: value=200 unit=mmHg
